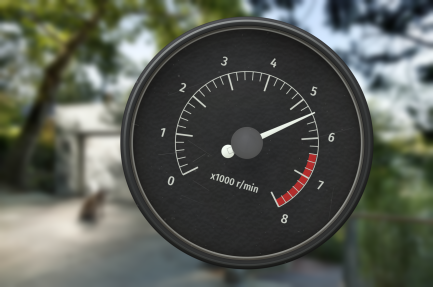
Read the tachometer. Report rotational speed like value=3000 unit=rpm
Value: value=5400 unit=rpm
